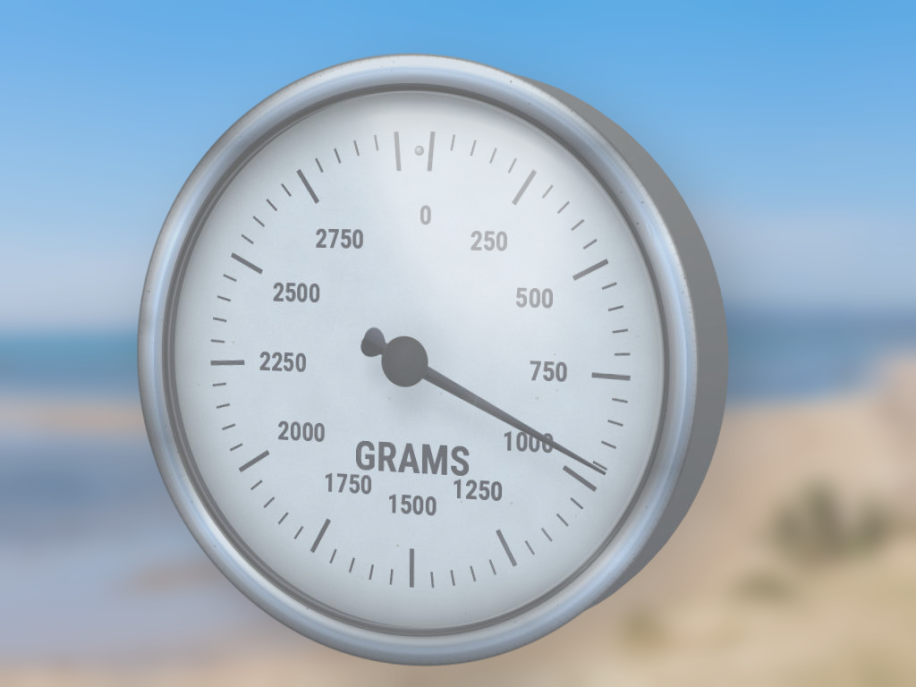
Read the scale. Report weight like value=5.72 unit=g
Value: value=950 unit=g
